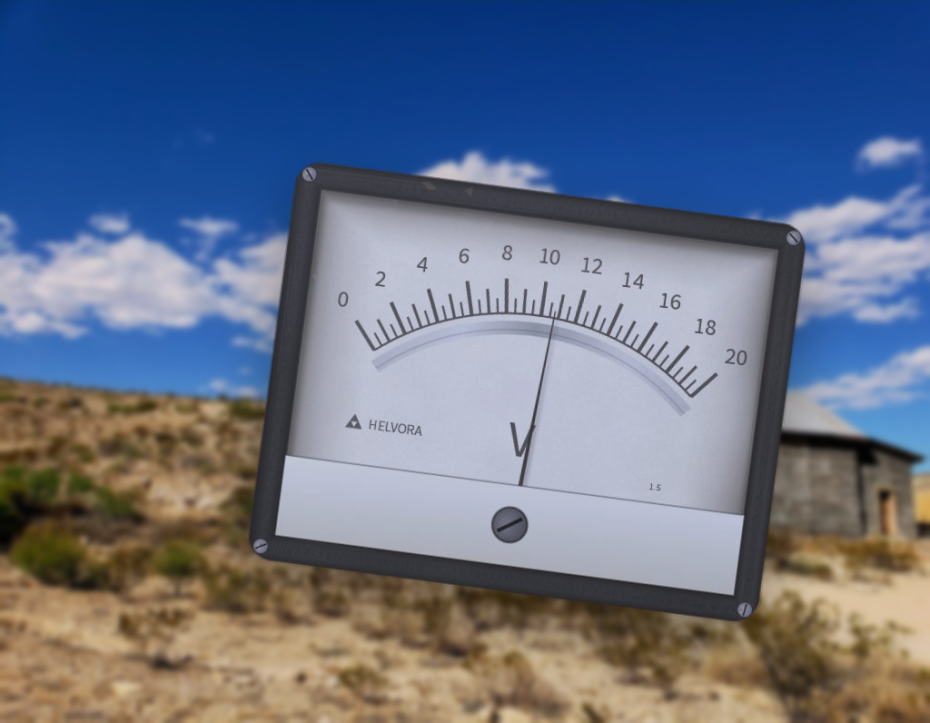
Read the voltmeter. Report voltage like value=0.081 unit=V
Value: value=10.75 unit=V
